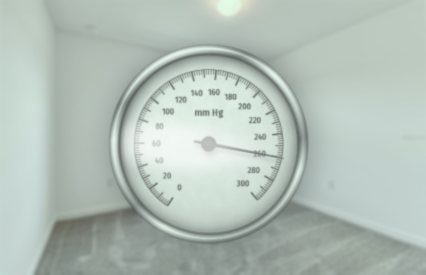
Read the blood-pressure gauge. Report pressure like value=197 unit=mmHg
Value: value=260 unit=mmHg
